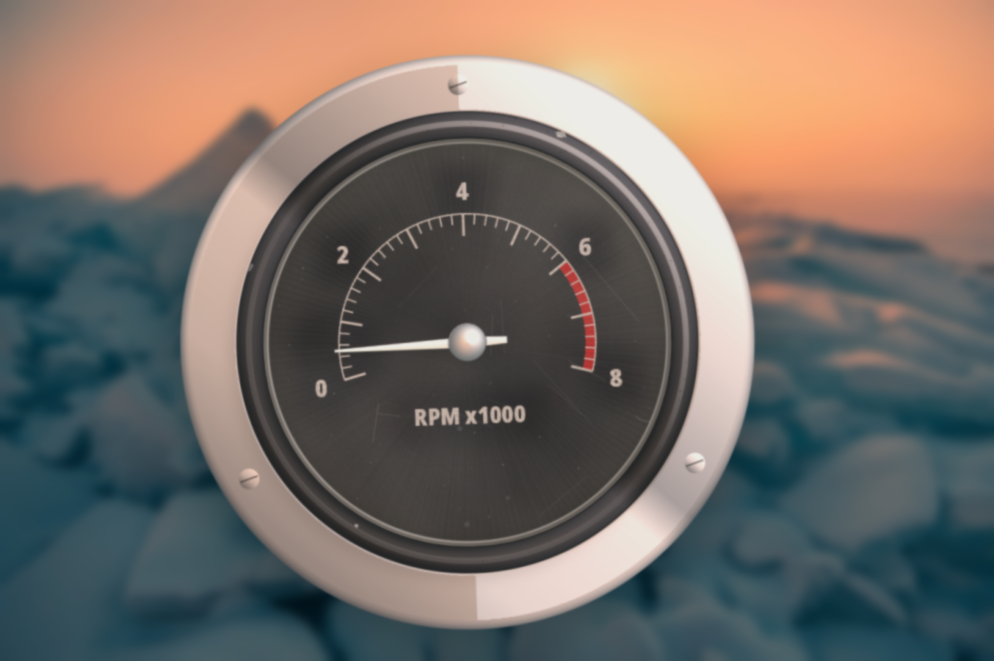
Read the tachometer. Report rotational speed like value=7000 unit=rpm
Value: value=500 unit=rpm
